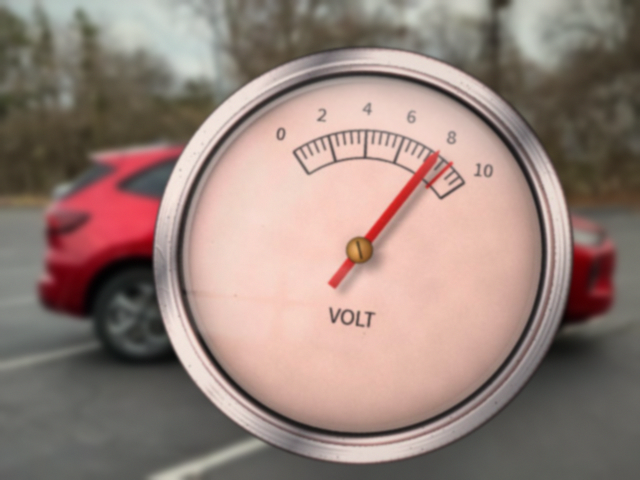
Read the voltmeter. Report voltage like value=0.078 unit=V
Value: value=8 unit=V
